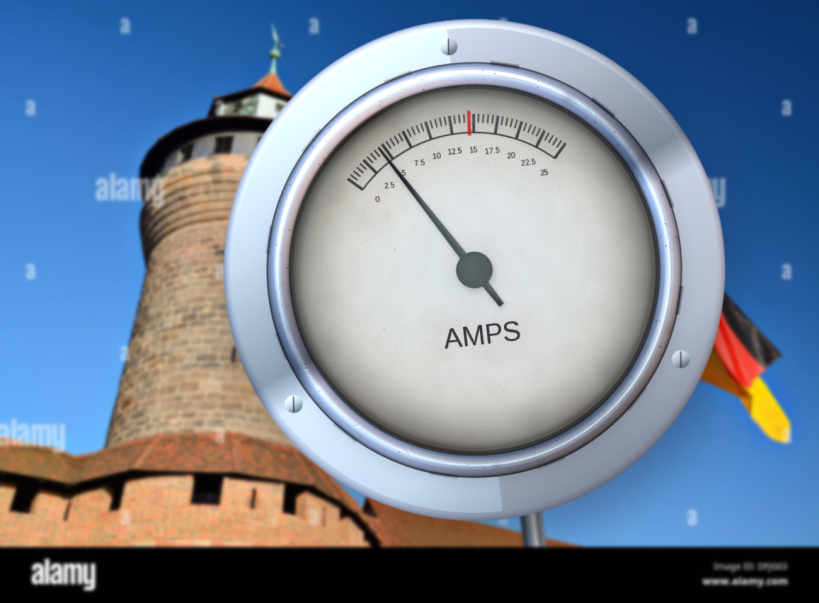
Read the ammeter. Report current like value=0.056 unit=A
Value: value=4.5 unit=A
